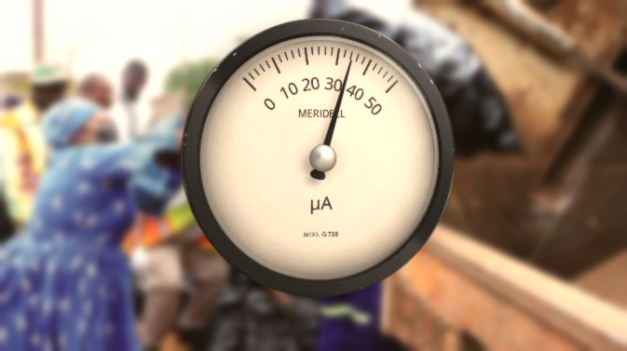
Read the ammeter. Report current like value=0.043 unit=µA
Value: value=34 unit=µA
